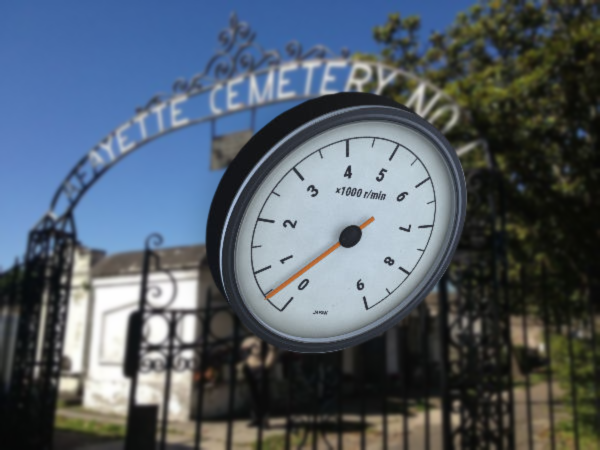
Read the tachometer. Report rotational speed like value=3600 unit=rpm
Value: value=500 unit=rpm
